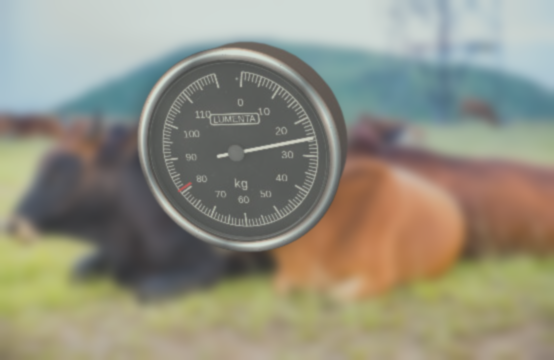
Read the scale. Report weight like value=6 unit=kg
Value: value=25 unit=kg
